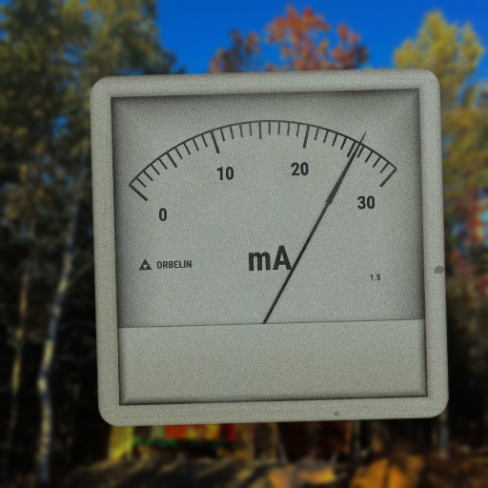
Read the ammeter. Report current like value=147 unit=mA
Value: value=25.5 unit=mA
